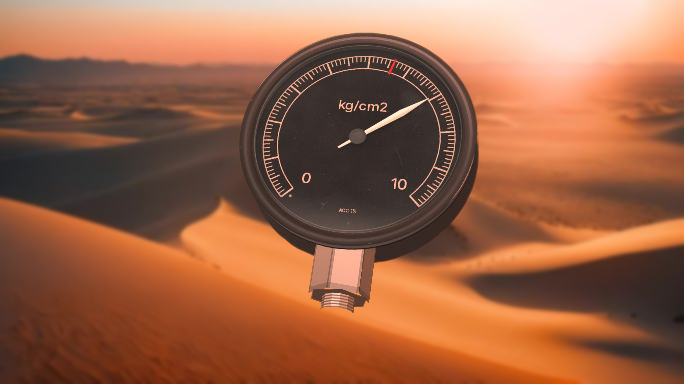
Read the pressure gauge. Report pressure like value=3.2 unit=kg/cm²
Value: value=7 unit=kg/cm²
